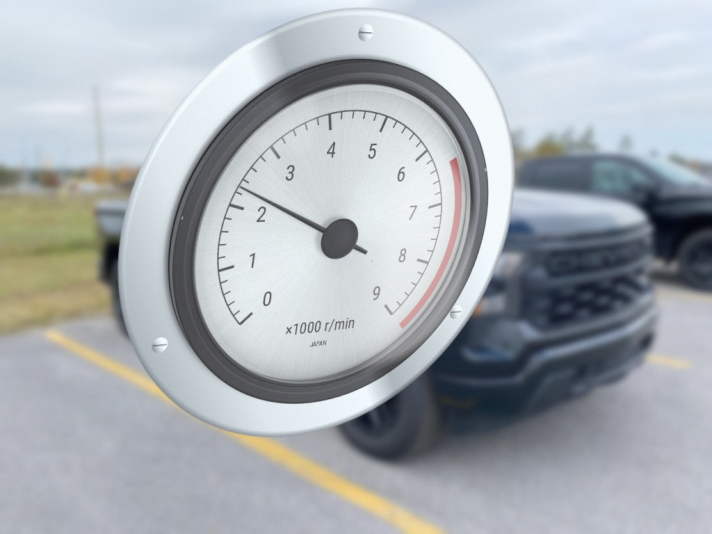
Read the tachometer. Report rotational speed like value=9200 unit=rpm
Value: value=2300 unit=rpm
